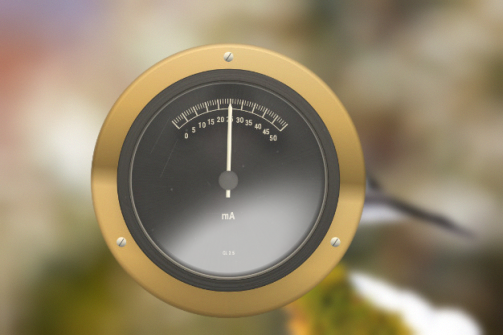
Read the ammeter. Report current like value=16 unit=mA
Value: value=25 unit=mA
